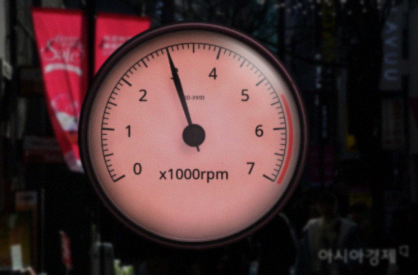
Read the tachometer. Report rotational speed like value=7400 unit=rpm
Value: value=3000 unit=rpm
